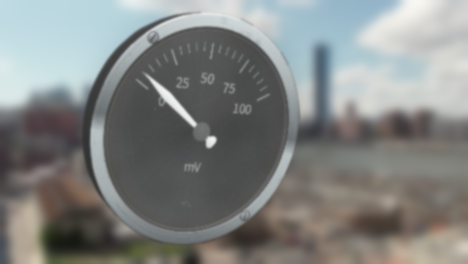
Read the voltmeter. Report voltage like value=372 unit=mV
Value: value=5 unit=mV
